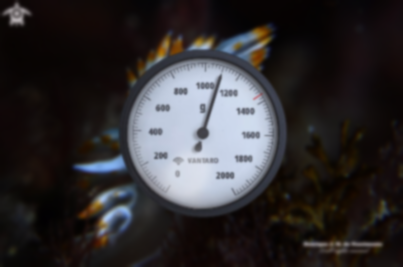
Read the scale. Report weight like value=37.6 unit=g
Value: value=1100 unit=g
